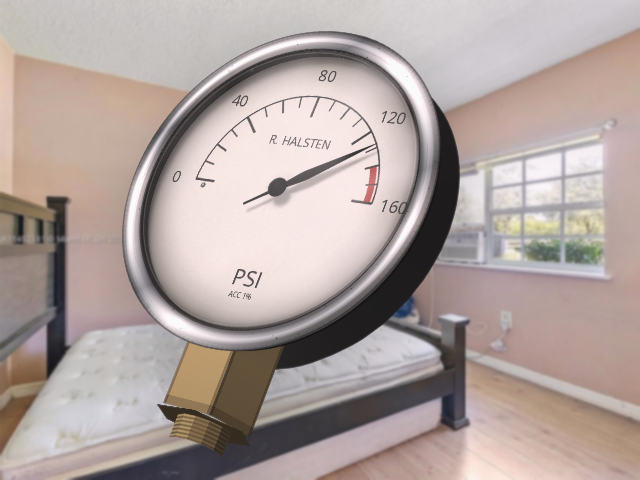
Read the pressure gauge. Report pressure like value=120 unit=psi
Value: value=130 unit=psi
